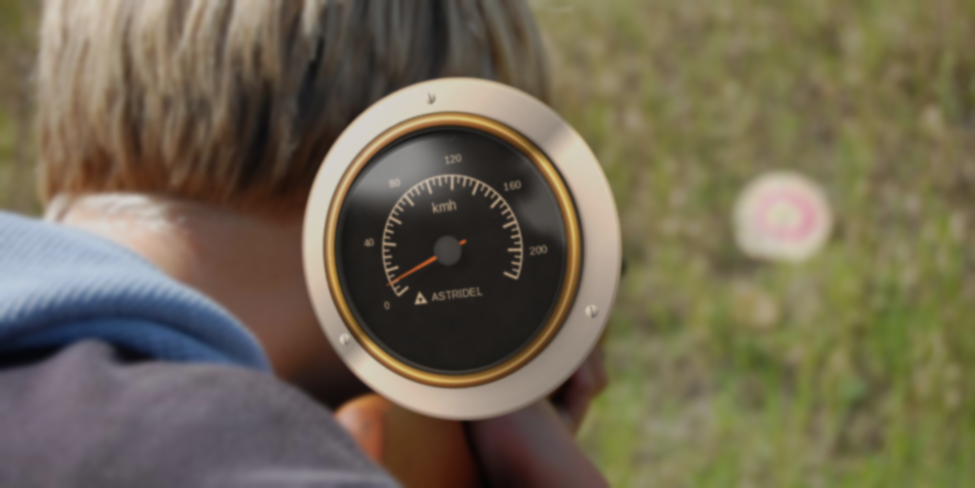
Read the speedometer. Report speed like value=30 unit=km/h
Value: value=10 unit=km/h
